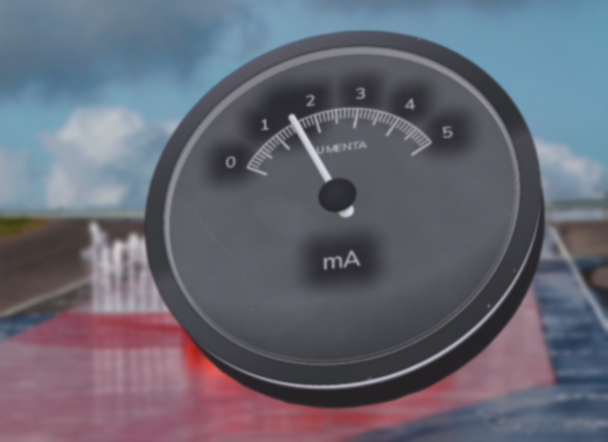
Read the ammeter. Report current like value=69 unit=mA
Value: value=1.5 unit=mA
